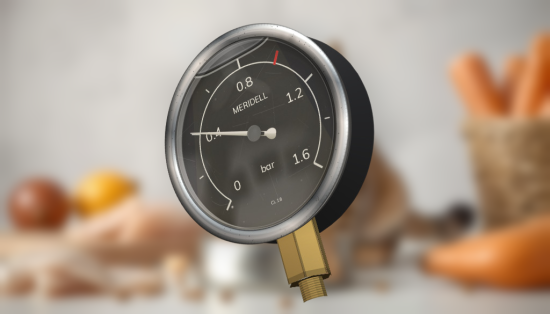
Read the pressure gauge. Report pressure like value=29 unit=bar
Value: value=0.4 unit=bar
